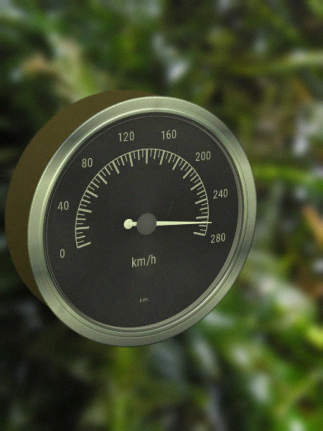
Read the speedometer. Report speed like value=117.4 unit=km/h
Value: value=265 unit=km/h
